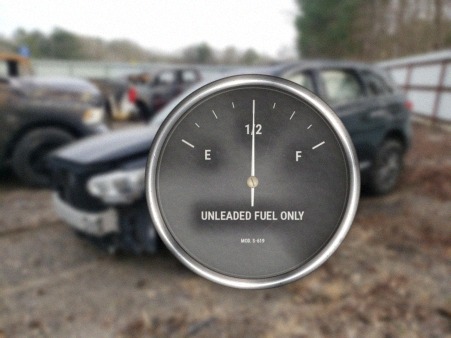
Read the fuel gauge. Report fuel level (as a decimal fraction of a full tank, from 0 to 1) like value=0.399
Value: value=0.5
